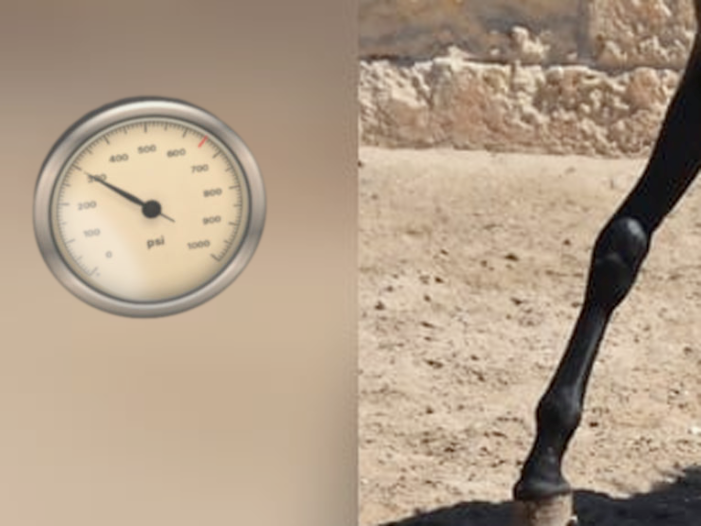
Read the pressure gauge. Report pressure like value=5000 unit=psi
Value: value=300 unit=psi
